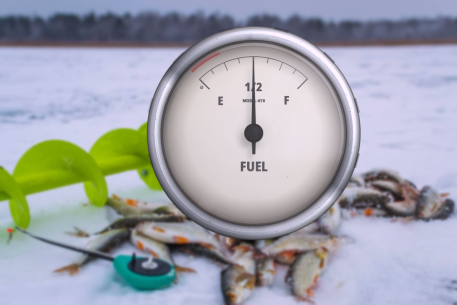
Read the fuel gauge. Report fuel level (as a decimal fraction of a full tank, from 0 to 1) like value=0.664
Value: value=0.5
